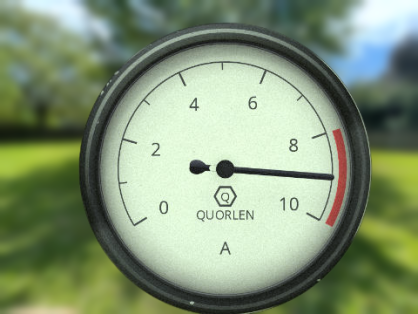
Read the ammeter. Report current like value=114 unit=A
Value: value=9 unit=A
